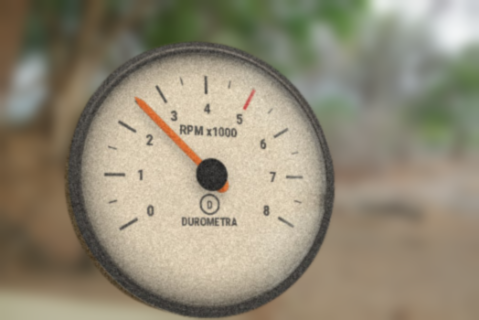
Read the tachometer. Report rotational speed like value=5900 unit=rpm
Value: value=2500 unit=rpm
